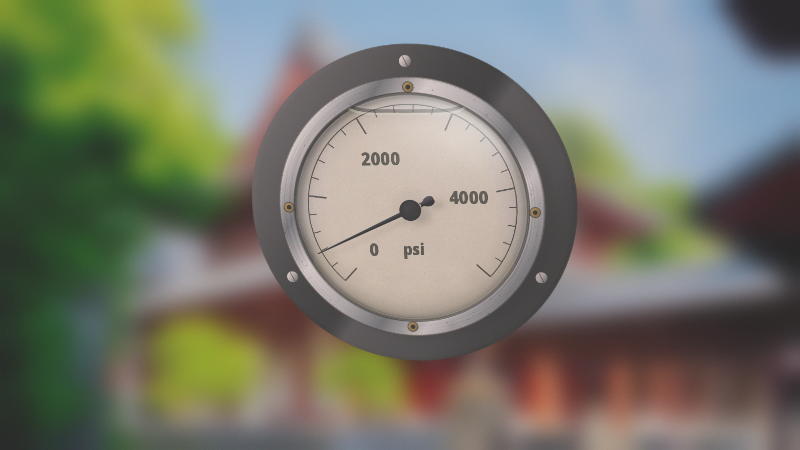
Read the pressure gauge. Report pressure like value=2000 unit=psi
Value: value=400 unit=psi
